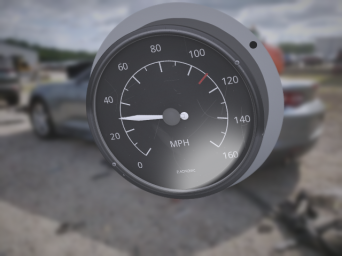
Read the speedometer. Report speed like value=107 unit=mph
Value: value=30 unit=mph
